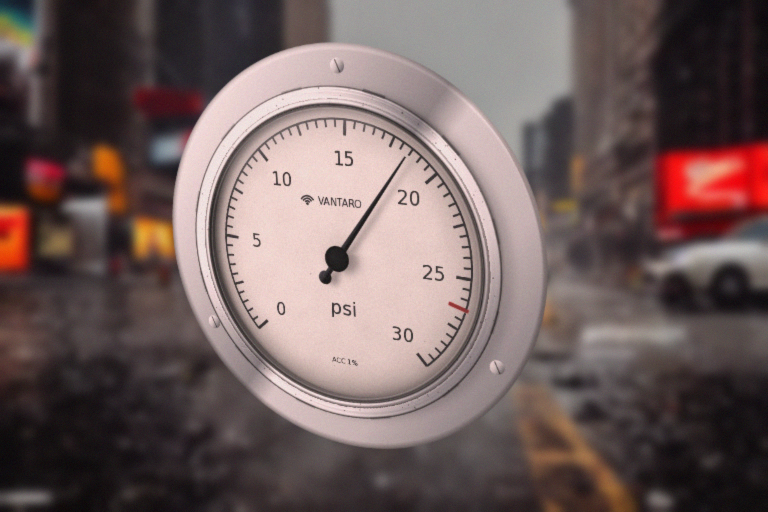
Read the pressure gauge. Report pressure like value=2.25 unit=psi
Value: value=18.5 unit=psi
